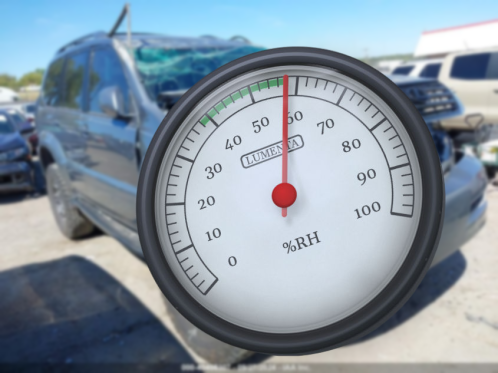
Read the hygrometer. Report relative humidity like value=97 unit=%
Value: value=58 unit=%
